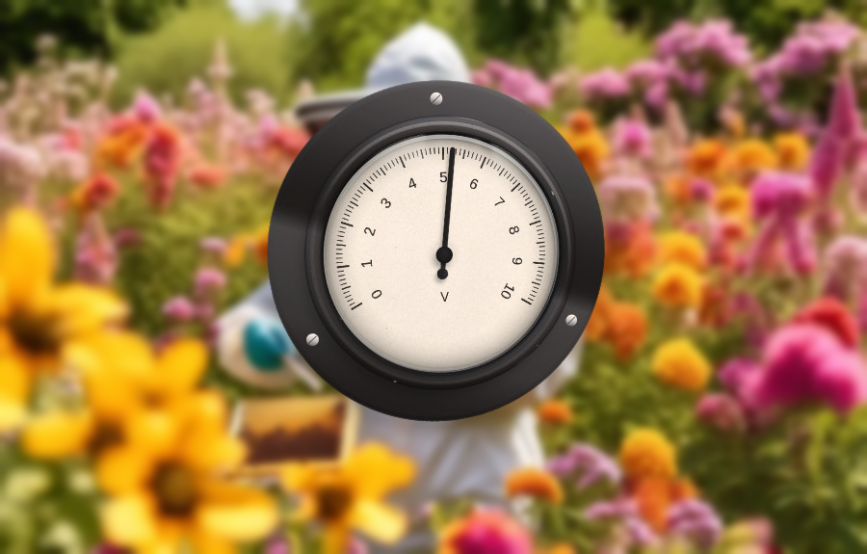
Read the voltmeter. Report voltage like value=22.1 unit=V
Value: value=5.2 unit=V
